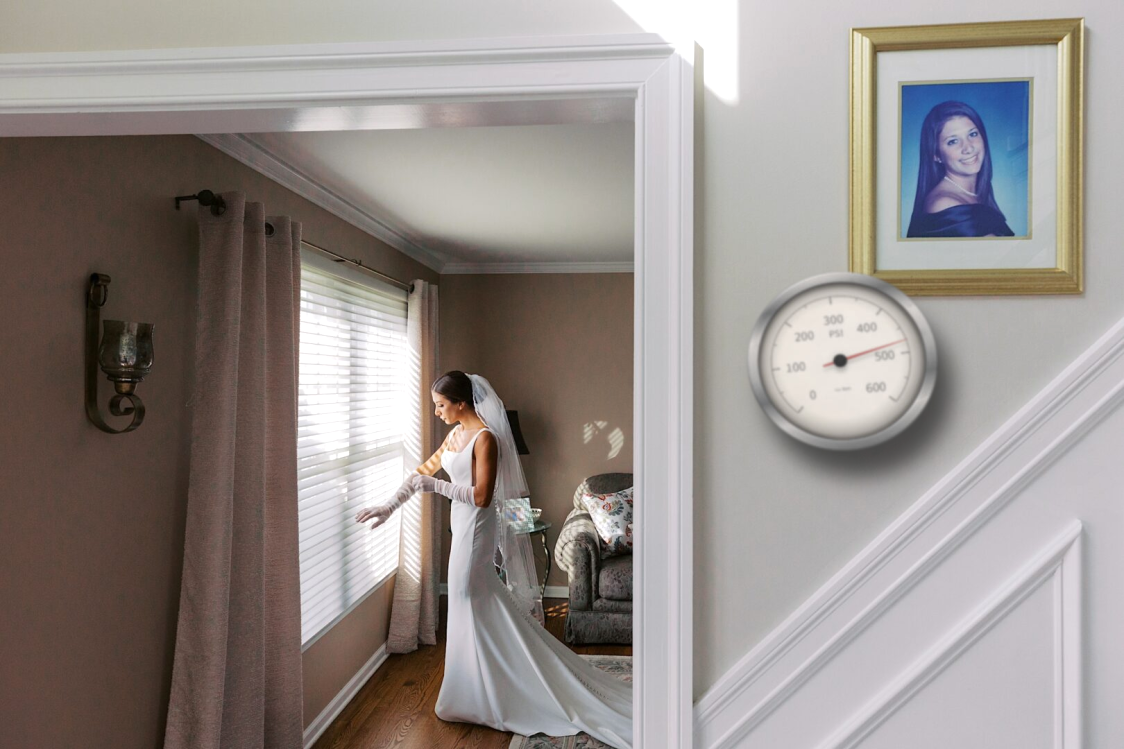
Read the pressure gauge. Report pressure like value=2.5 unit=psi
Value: value=475 unit=psi
